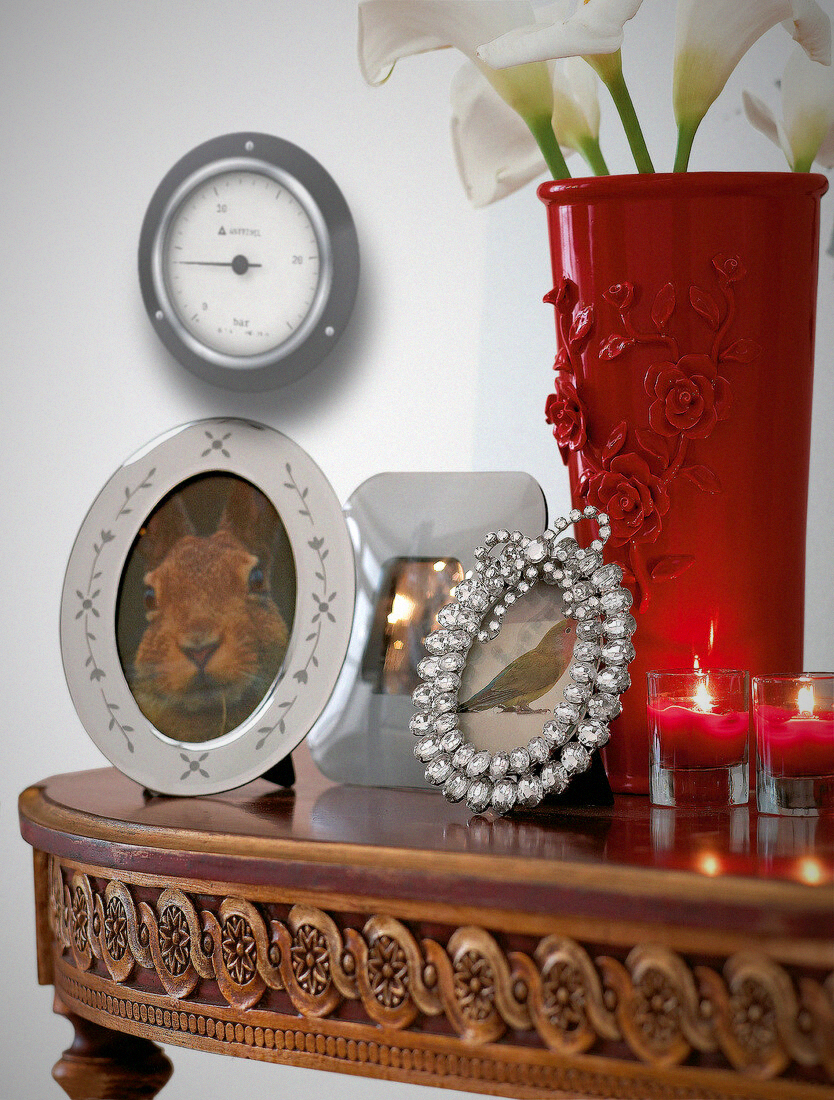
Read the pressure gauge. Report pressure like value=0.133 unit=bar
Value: value=4 unit=bar
